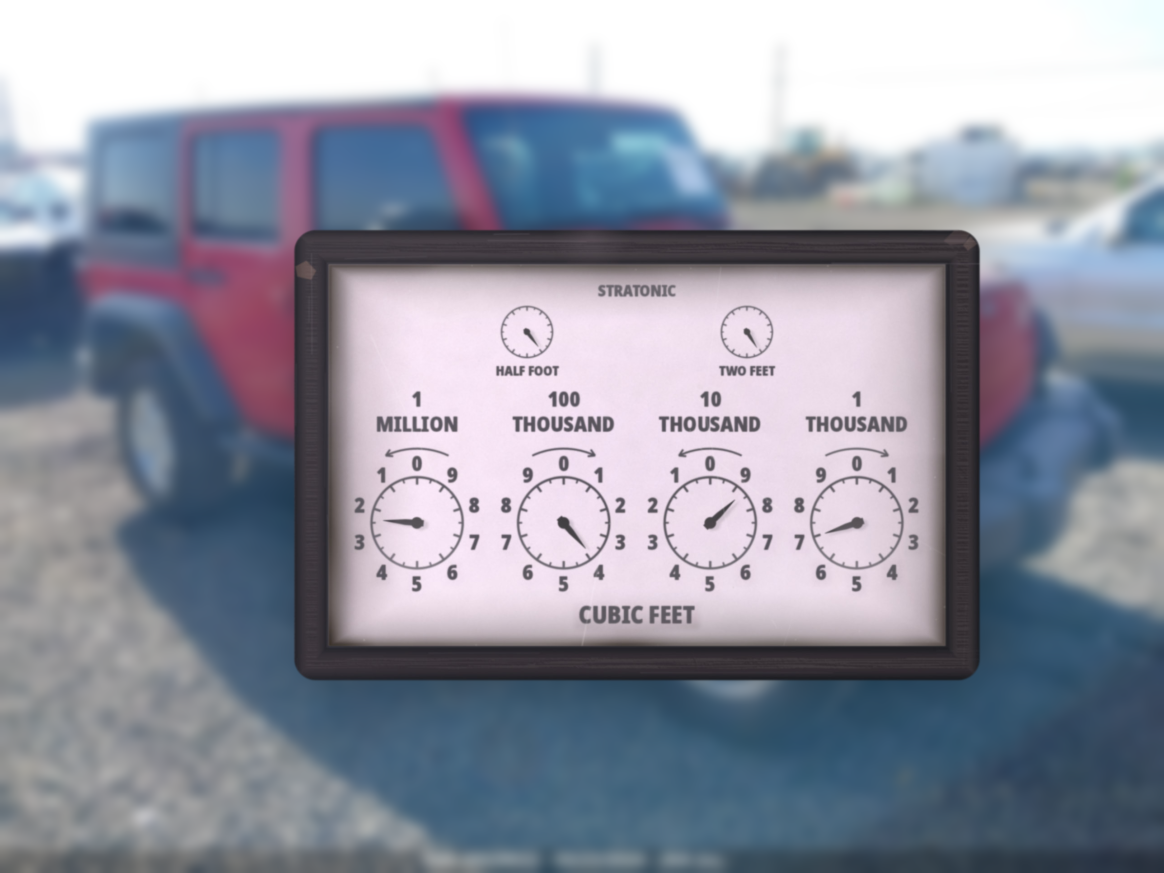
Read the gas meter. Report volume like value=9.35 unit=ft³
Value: value=238700 unit=ft³
